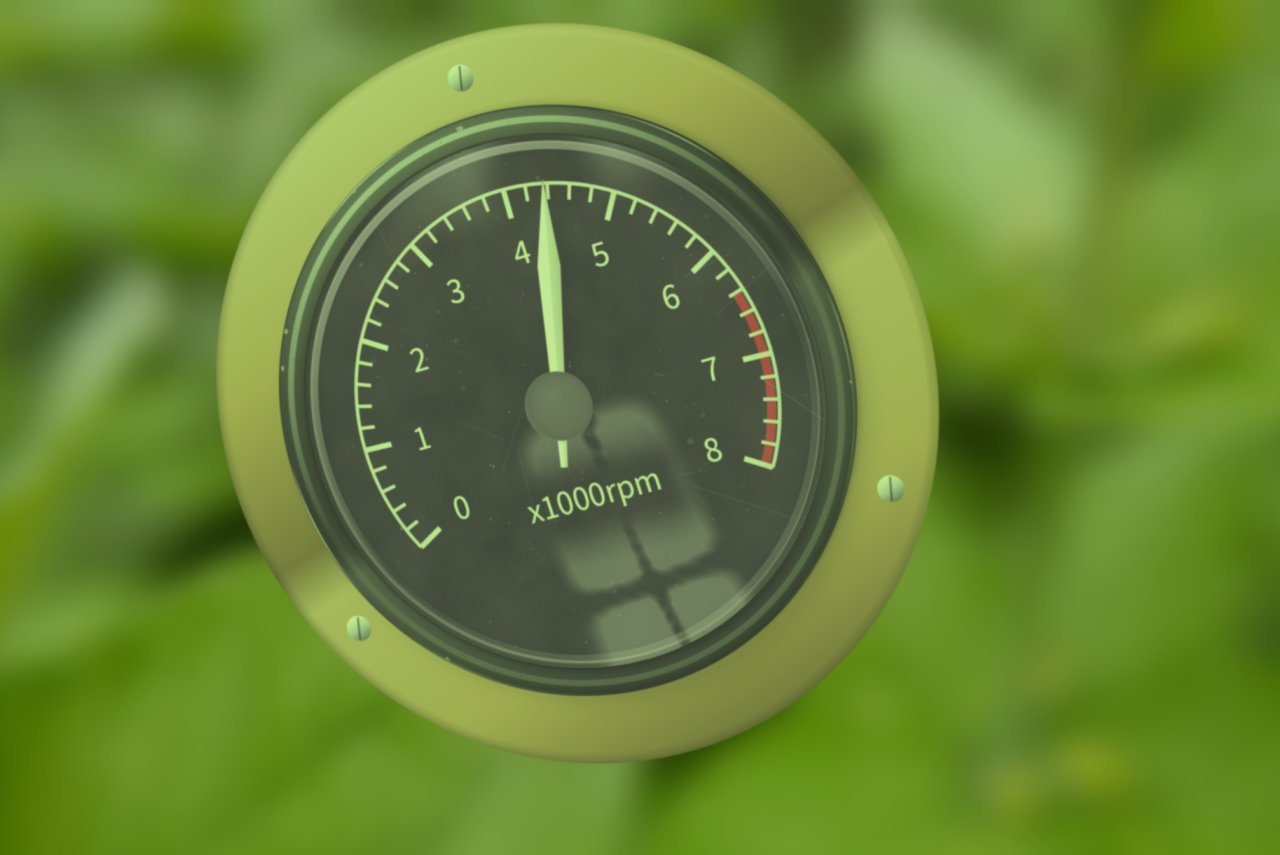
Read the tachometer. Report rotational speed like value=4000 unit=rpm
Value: value=4400 unit=rpm
